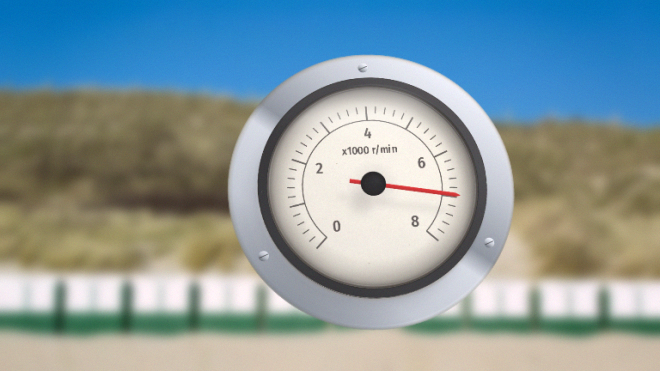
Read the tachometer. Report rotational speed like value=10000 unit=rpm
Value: value=7000 unit=rpm
